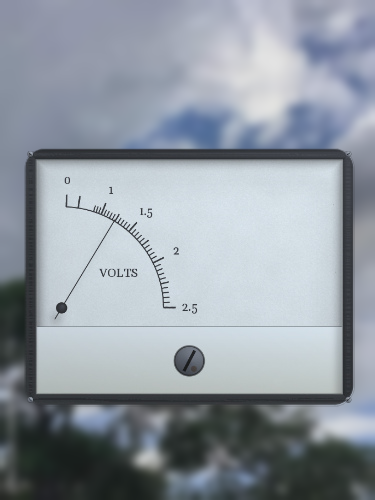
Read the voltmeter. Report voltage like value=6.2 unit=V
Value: value=1.25 unit=V
